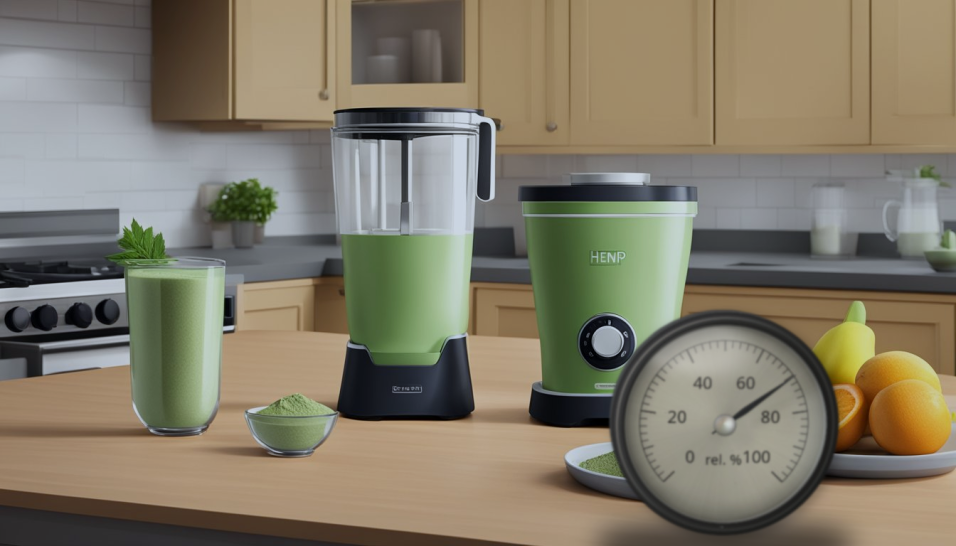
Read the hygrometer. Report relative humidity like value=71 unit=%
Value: value=70 unit=%
